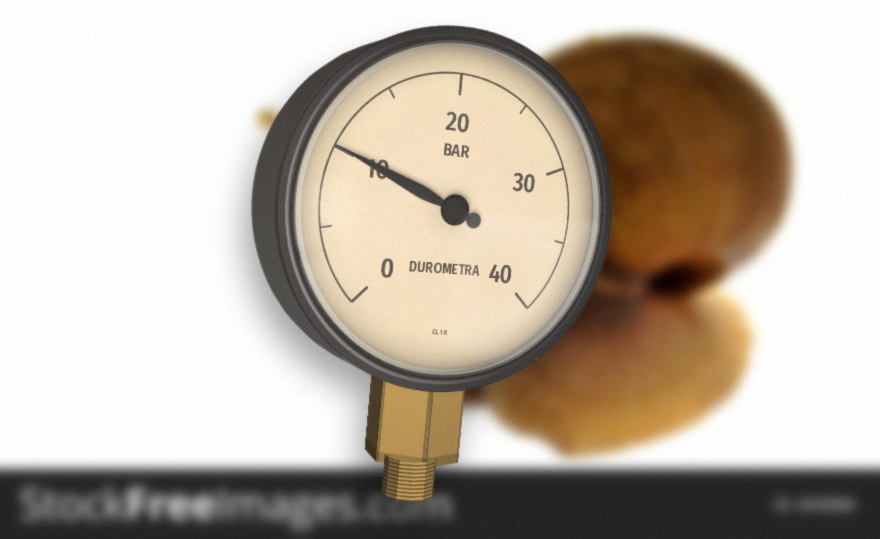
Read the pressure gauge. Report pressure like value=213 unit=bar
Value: value=10 unit=bar
